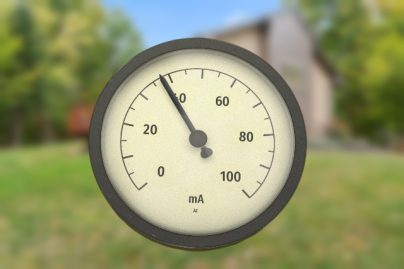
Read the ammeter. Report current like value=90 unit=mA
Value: value=37.5 unit=mA
